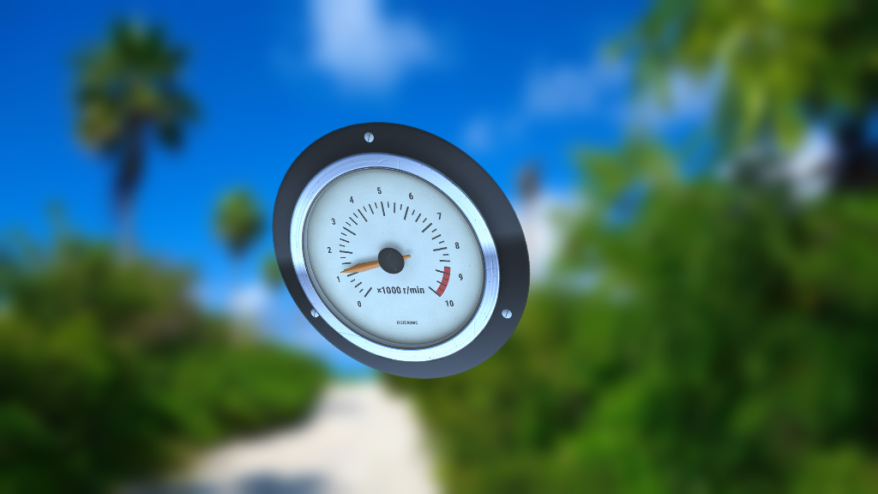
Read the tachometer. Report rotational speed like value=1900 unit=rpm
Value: value=1250 unit=rpm
